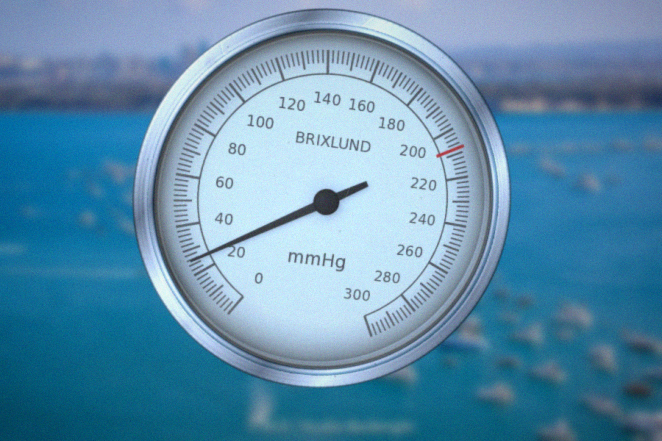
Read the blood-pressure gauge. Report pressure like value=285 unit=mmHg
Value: value=26 unit=mmHg
